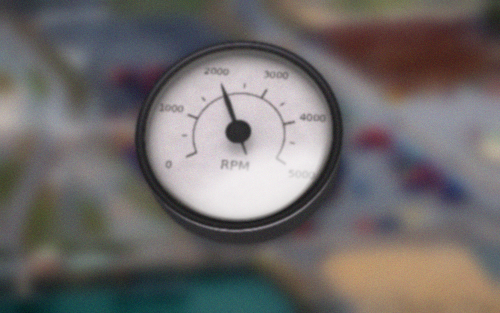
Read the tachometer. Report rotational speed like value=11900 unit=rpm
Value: value=2000 unit=rpm
